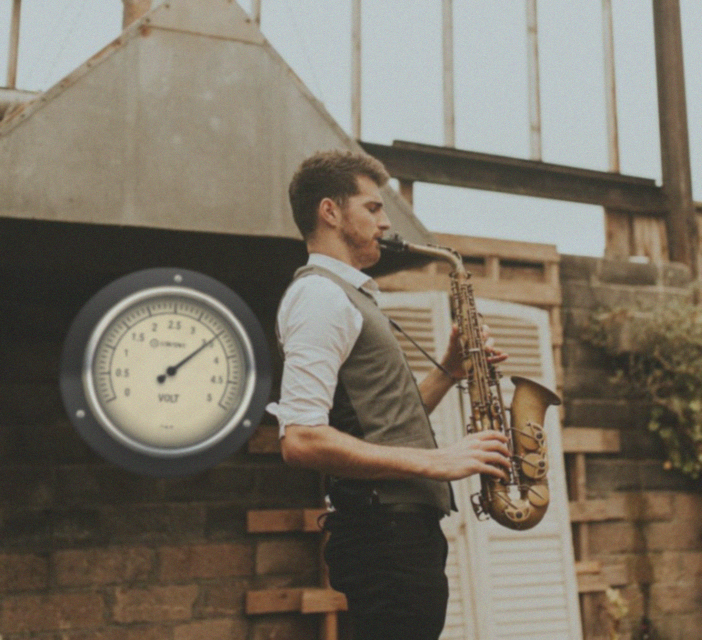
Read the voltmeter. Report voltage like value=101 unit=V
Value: value=3.5 unit=V
